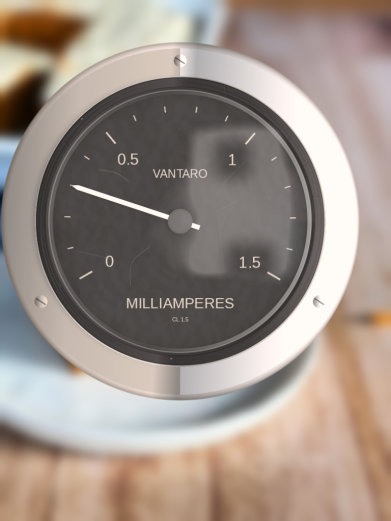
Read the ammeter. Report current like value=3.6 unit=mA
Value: value=0.3 unit=mA
